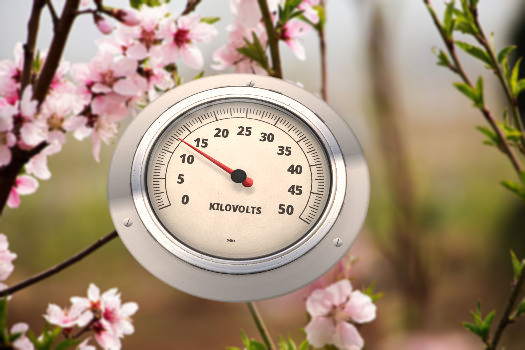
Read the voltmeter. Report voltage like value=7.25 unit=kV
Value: value=12.5 unit=kV
